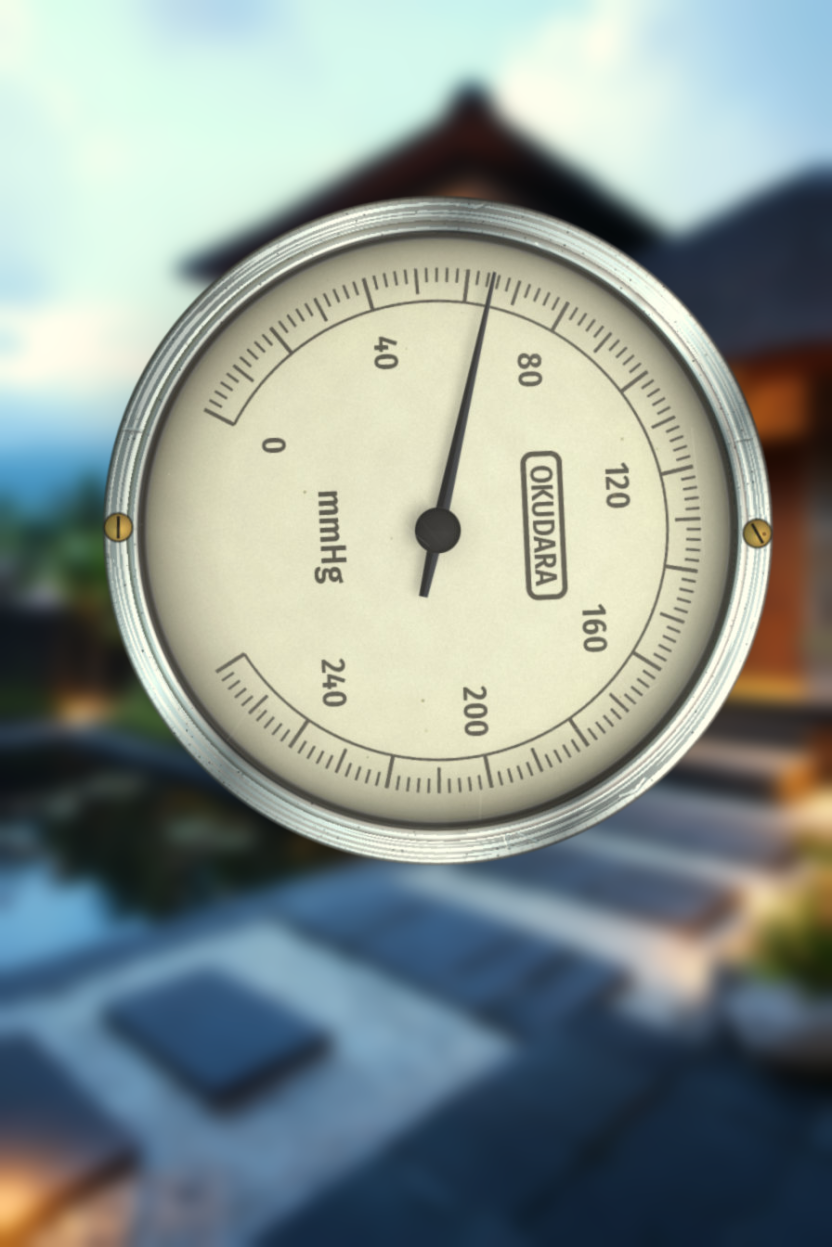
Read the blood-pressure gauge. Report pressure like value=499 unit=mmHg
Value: value=65 unit=mmHg
